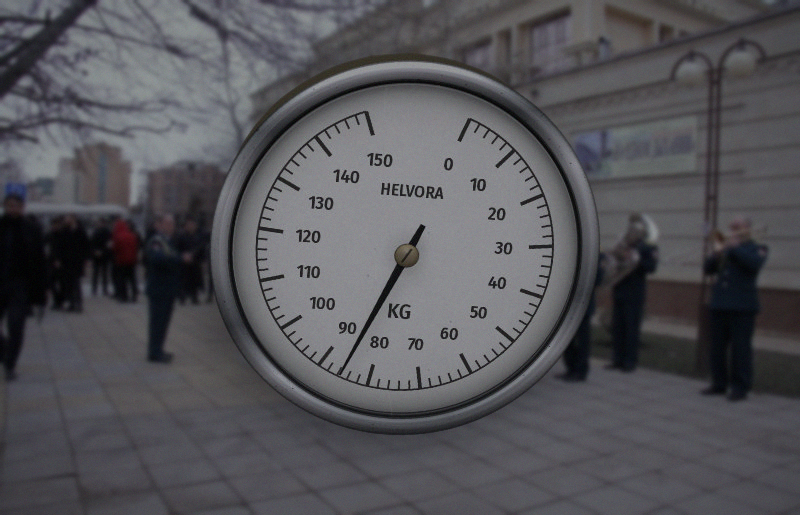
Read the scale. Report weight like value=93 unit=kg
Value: value=86 unit=kg
